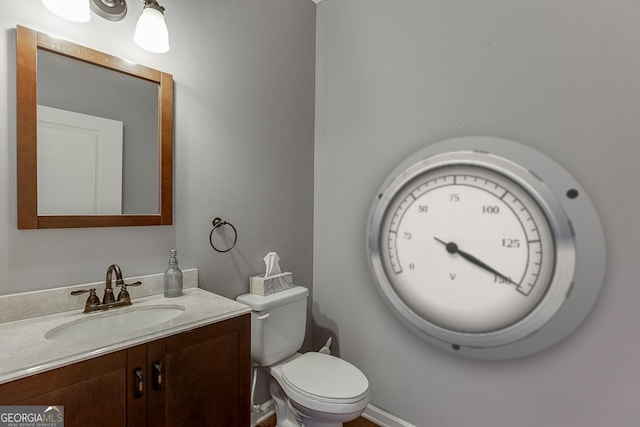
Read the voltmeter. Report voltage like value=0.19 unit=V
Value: value=147.5 unit=V
